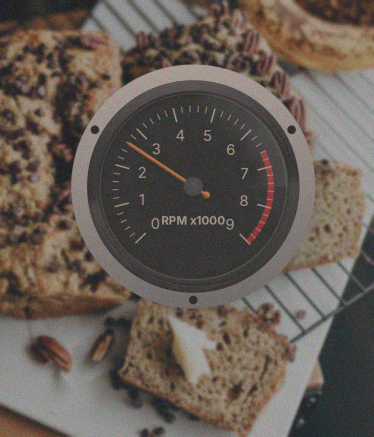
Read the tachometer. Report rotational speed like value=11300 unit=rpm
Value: value=2600 unit=rpm
